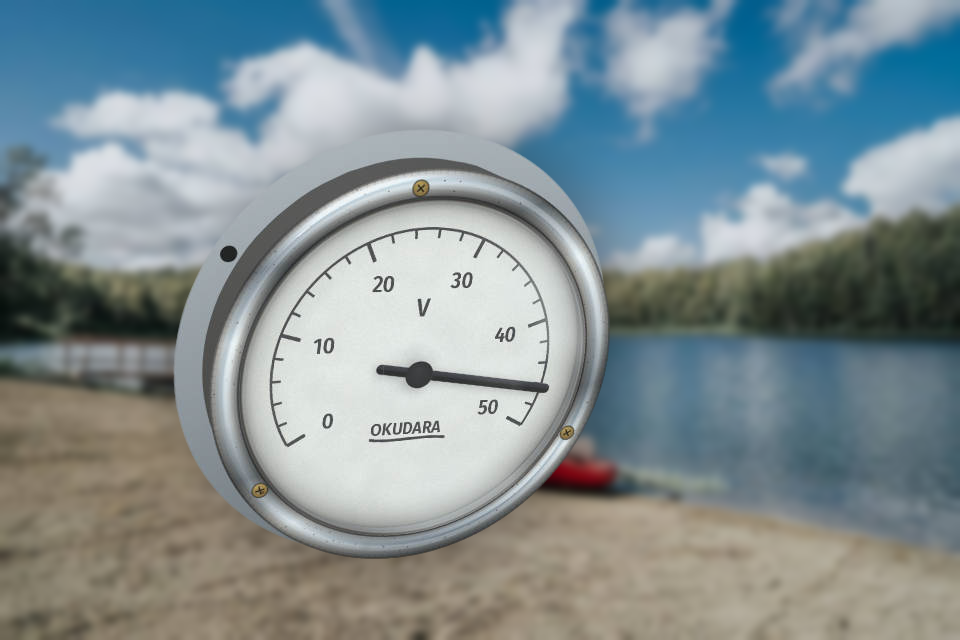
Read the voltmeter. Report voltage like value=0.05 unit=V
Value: value=46 unit=V
